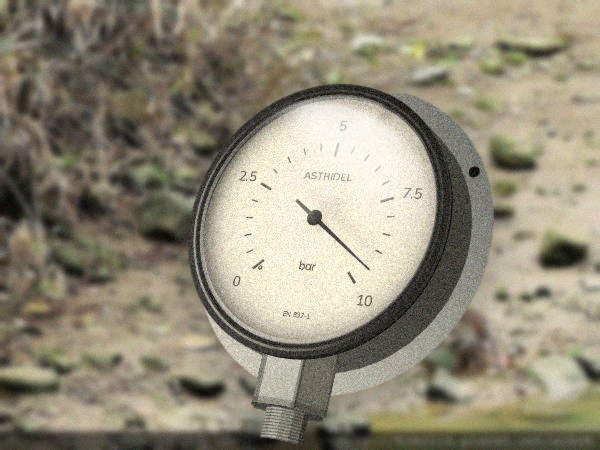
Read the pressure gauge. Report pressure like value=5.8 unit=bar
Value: value=9.5 unit=bar
